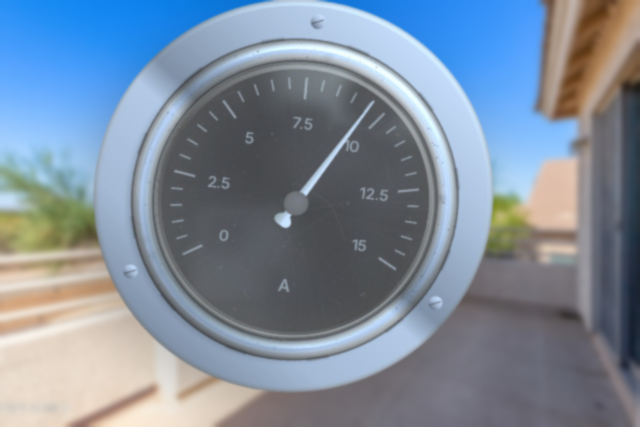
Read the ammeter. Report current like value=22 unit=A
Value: value=9.5 unit=A
